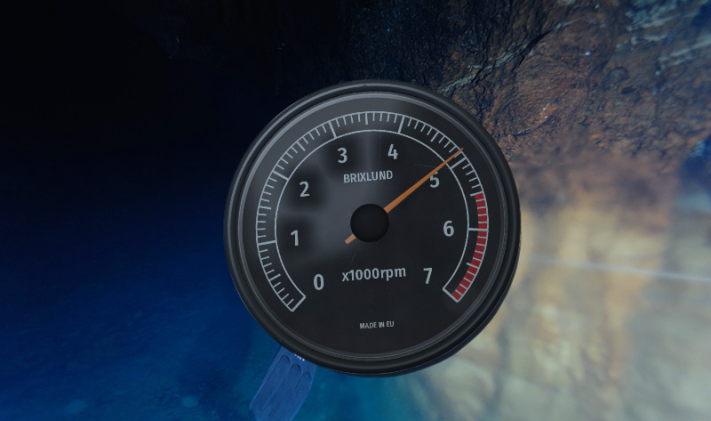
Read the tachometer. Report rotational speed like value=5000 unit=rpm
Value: value=4900 unit=rpm
